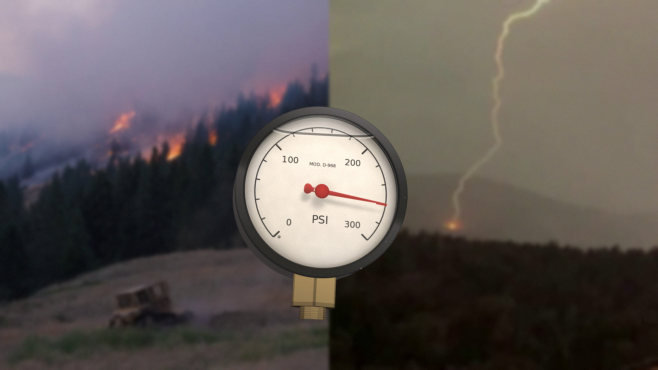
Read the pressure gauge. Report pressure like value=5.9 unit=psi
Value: value=260 unit=psi
